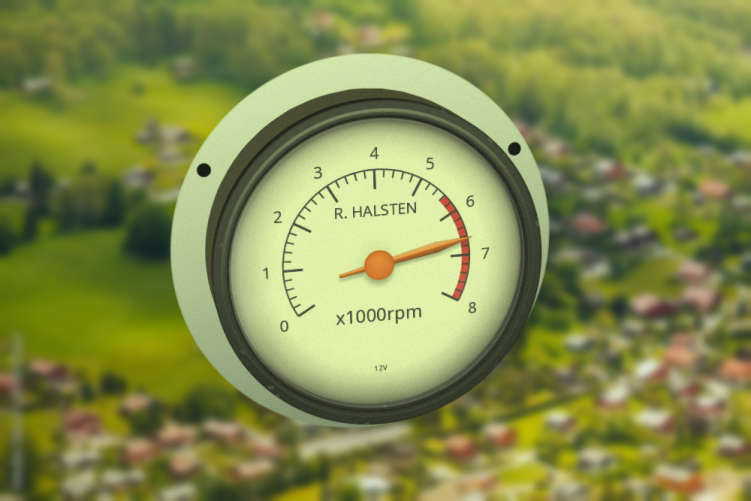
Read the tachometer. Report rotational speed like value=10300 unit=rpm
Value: value=6600 unit=rpm
